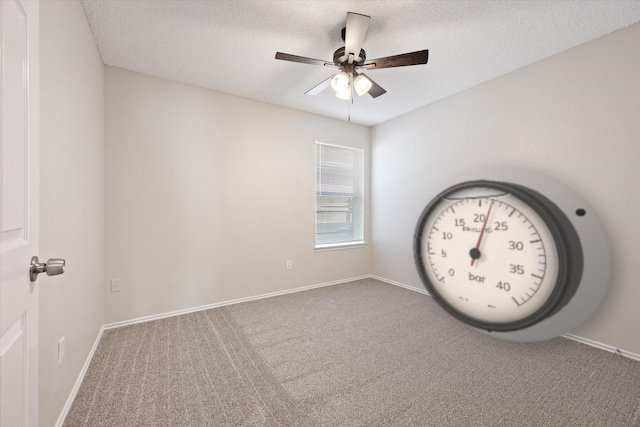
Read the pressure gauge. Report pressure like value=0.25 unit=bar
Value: value=22 unit=bar
